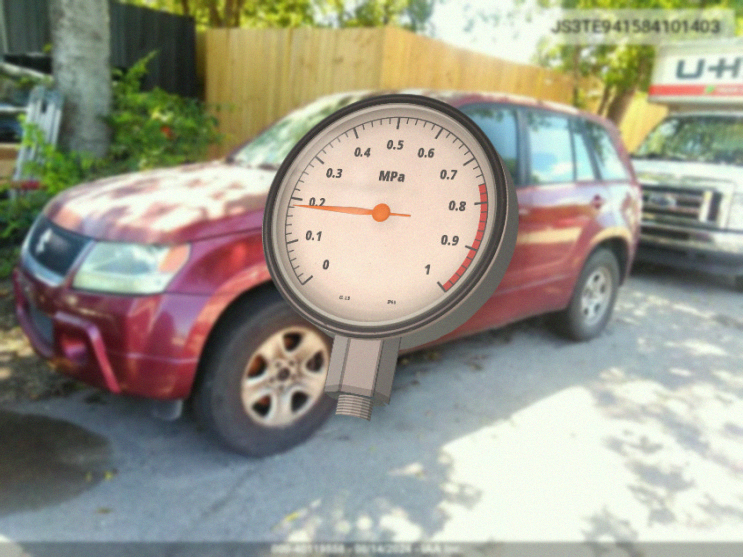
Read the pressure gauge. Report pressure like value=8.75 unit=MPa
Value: value=0.18 unit=MPa
